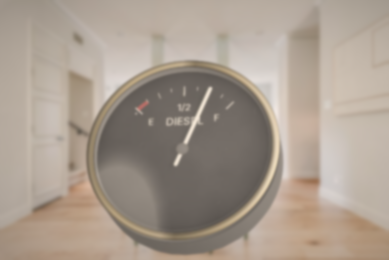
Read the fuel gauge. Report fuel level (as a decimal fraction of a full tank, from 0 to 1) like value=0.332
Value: value=0.75
